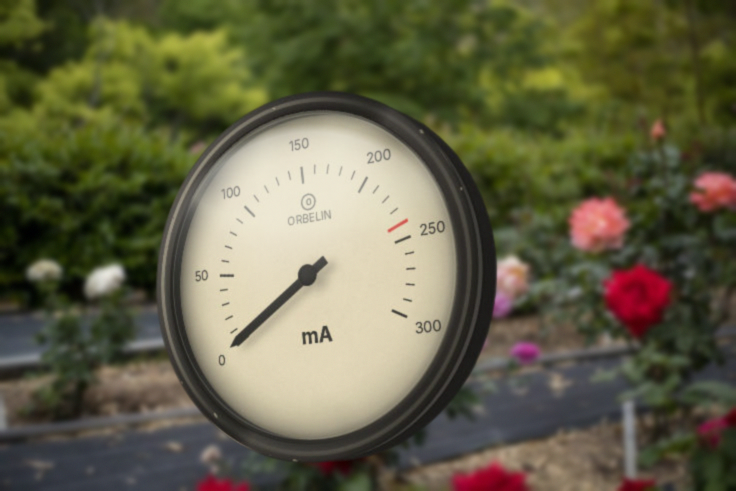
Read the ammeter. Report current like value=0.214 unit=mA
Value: value=0 unit=mA
